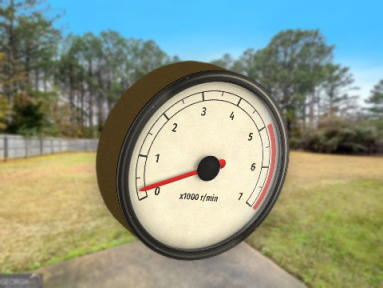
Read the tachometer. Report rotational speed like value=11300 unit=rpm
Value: value=250 unit=rpm
